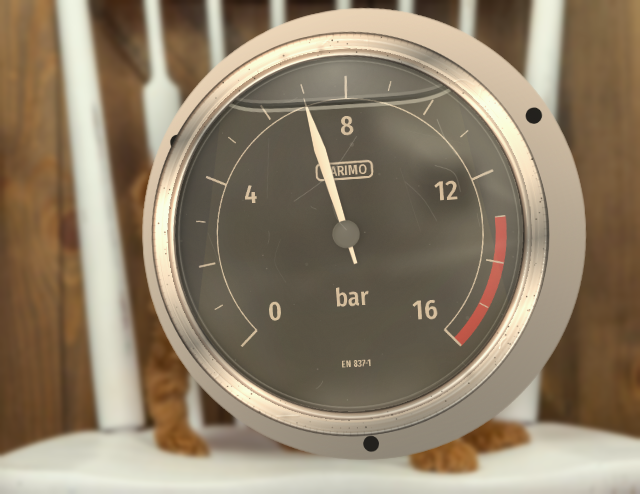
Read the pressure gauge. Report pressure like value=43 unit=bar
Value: value=7 unit=bar
